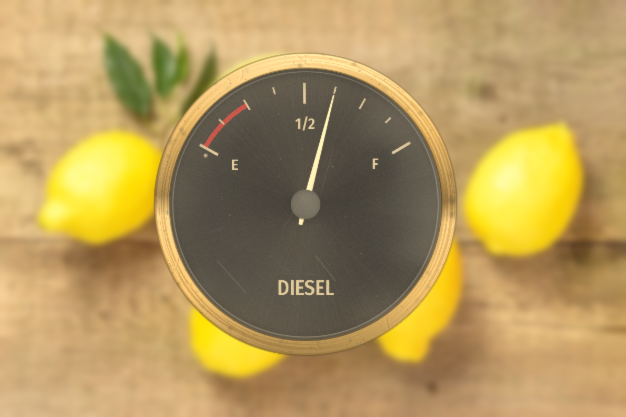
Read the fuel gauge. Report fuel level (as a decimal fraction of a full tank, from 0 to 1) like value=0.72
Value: value=0.625
